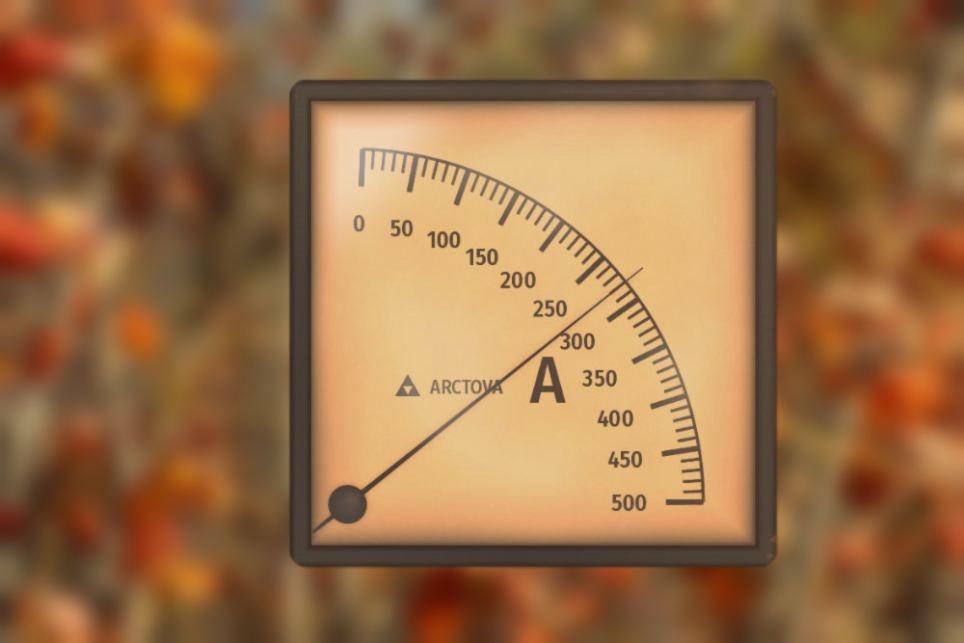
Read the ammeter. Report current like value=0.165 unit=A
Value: value=280 unit=A
